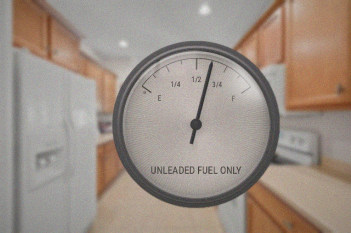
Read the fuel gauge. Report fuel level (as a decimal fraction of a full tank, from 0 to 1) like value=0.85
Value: value=0.625
